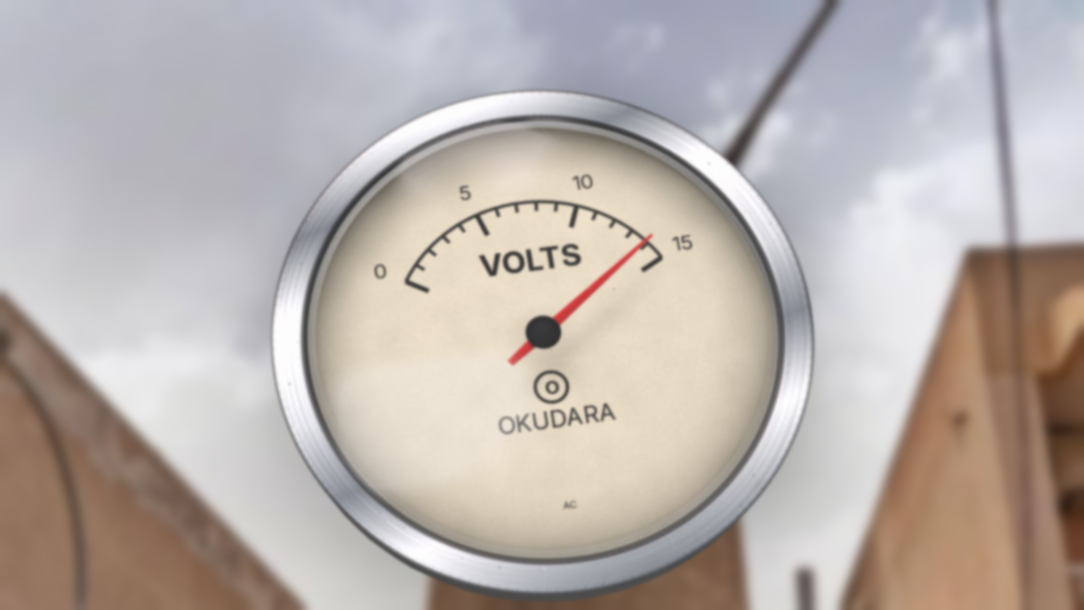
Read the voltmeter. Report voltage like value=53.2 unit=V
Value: value=14 unit=V
